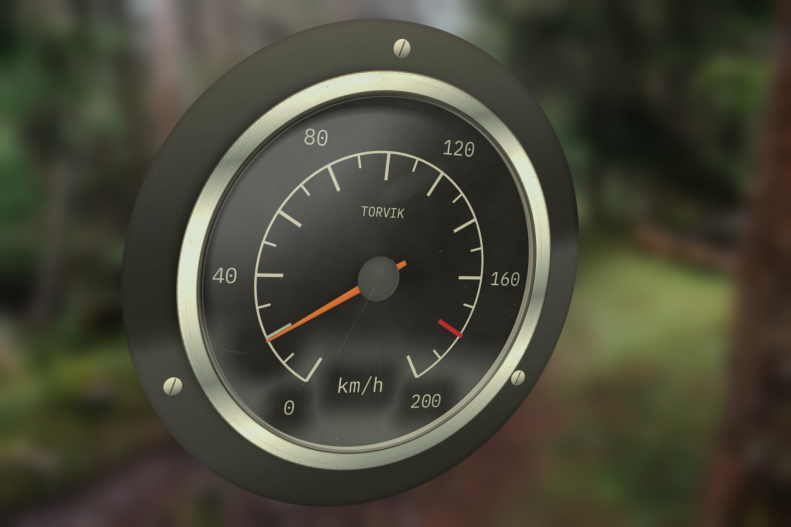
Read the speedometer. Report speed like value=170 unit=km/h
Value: value=20 unit=km/h
